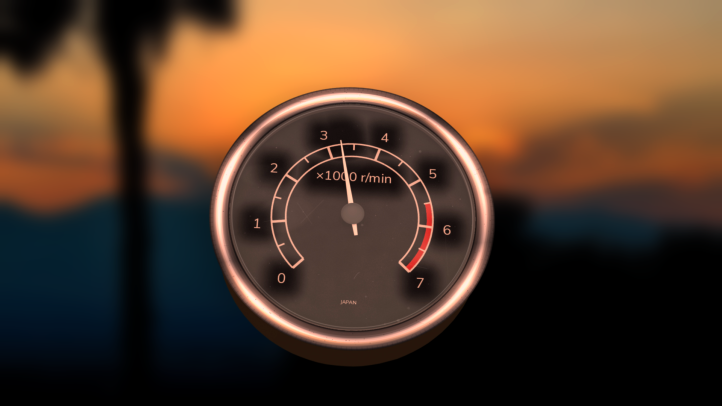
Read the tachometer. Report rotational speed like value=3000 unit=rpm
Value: value=3250 unit=rpm
